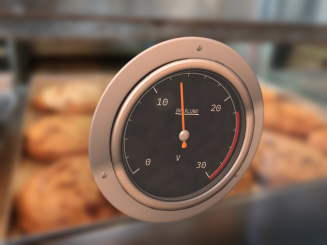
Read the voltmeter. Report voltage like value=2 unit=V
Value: value=13 unit=V
